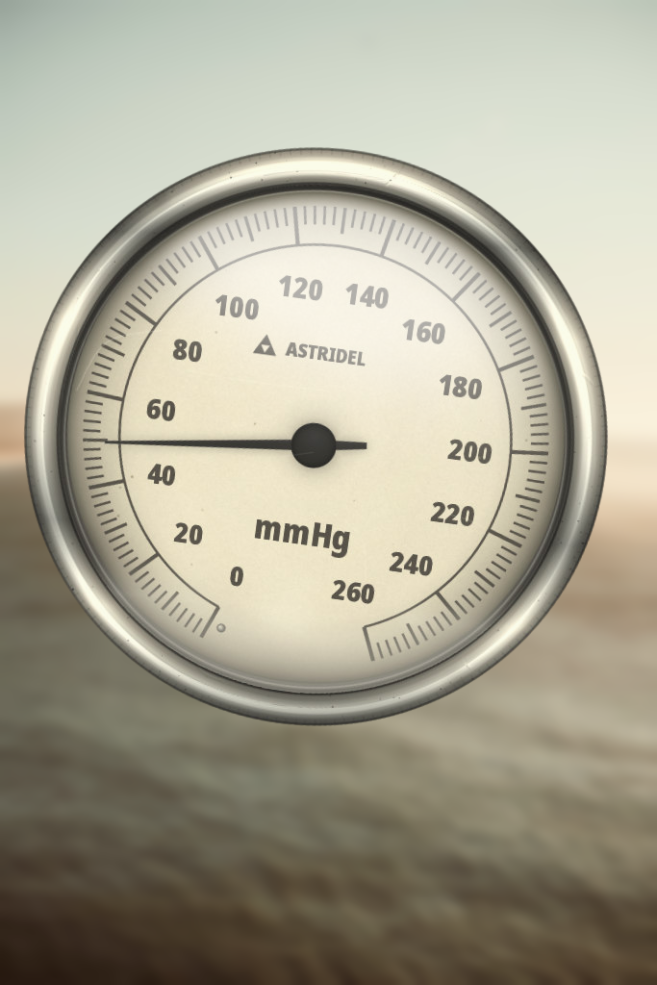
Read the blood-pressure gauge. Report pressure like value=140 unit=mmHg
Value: value=50 unit=mmHg
